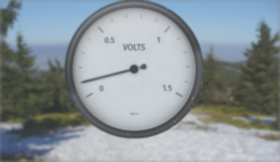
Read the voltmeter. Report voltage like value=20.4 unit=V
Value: value=0.1 unit=V
